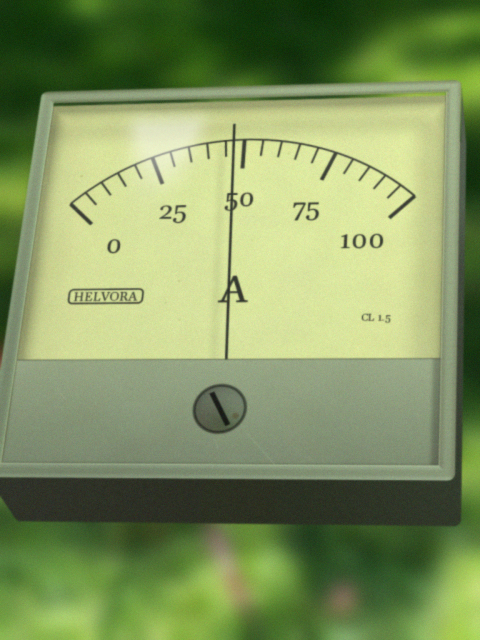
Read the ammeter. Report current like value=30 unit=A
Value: value=47.5 unit=A
